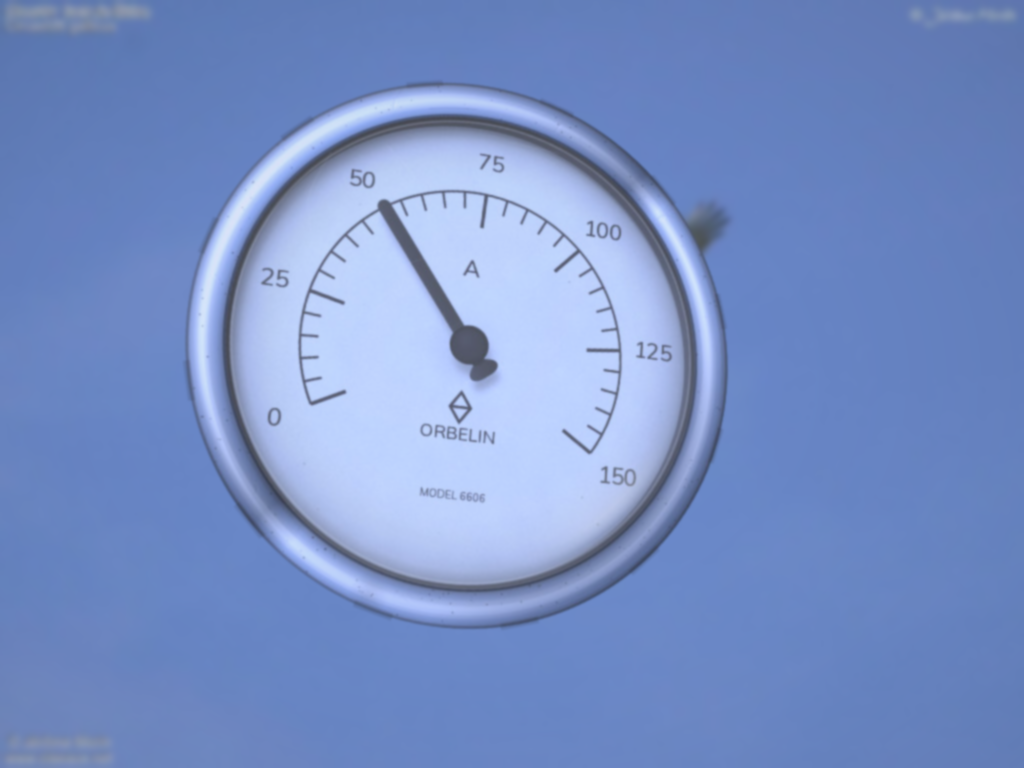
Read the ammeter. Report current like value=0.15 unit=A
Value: value=50 unit=A
